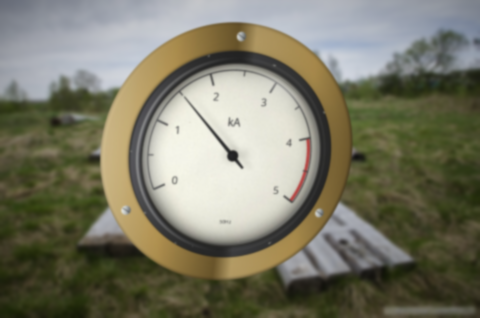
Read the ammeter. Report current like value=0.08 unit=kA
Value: value=1.5 unit=kA
